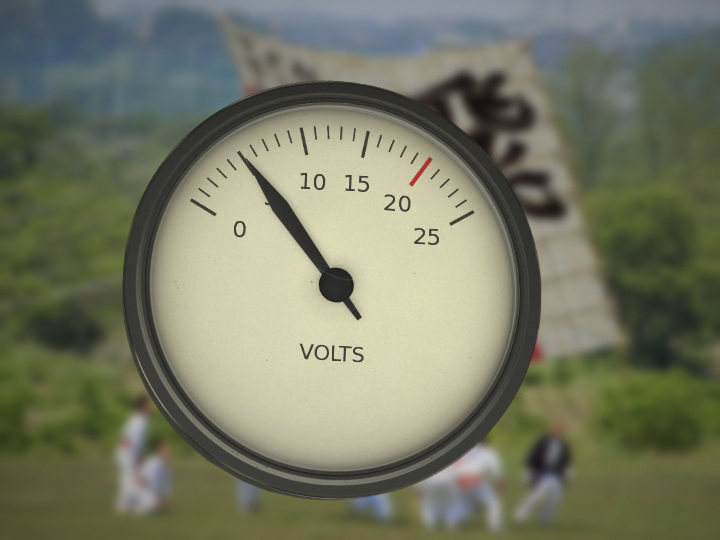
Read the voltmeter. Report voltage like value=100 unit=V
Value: value=5 unit=V
